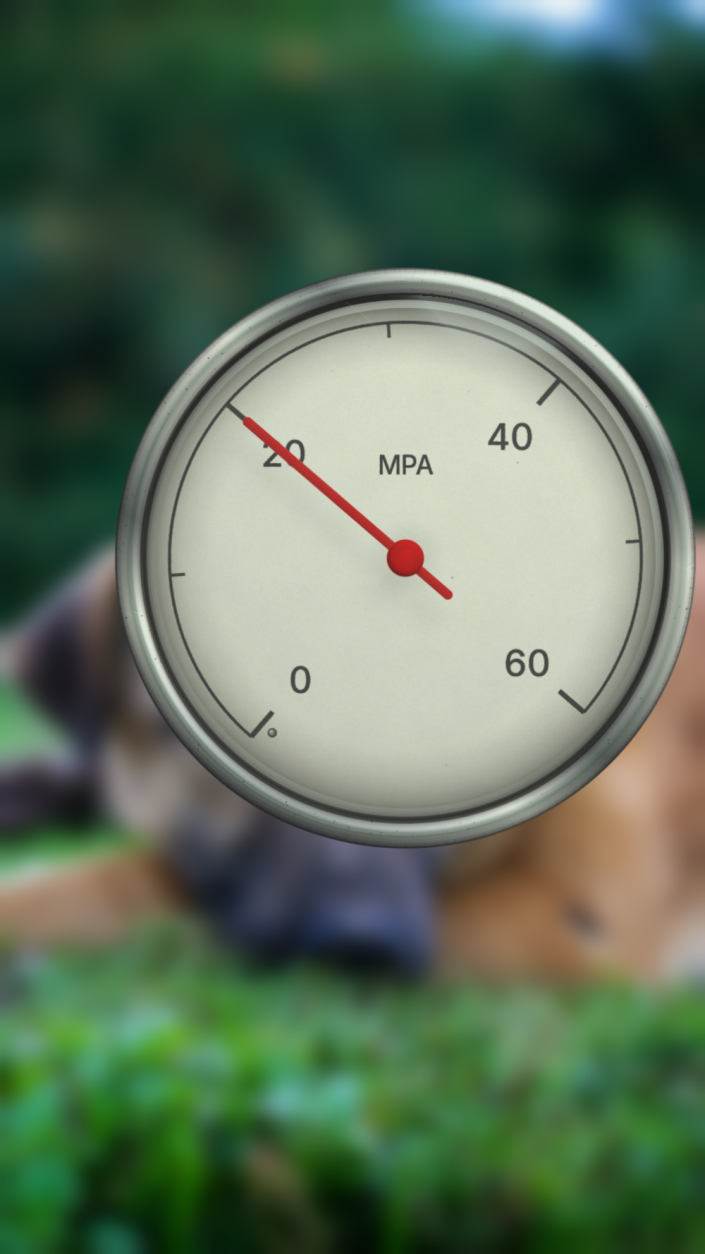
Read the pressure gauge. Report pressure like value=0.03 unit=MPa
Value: value=20 unit=MPa
